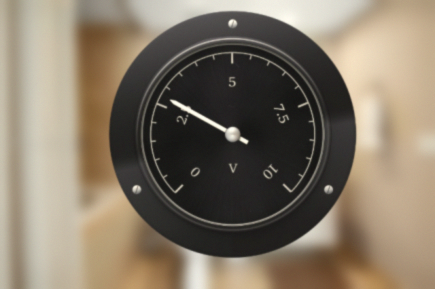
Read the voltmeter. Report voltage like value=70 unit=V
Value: value=2.75 unit=V
